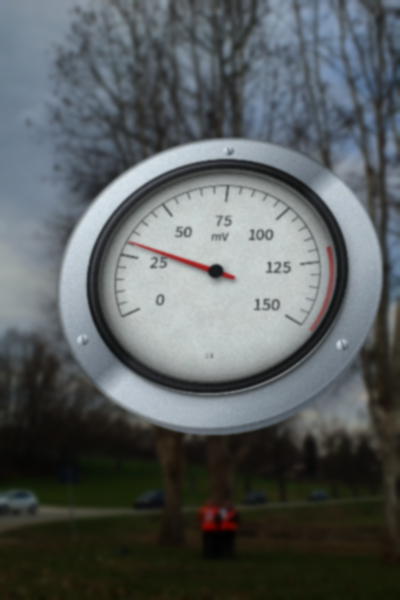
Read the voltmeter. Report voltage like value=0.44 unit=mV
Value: value=30 unit=mV
